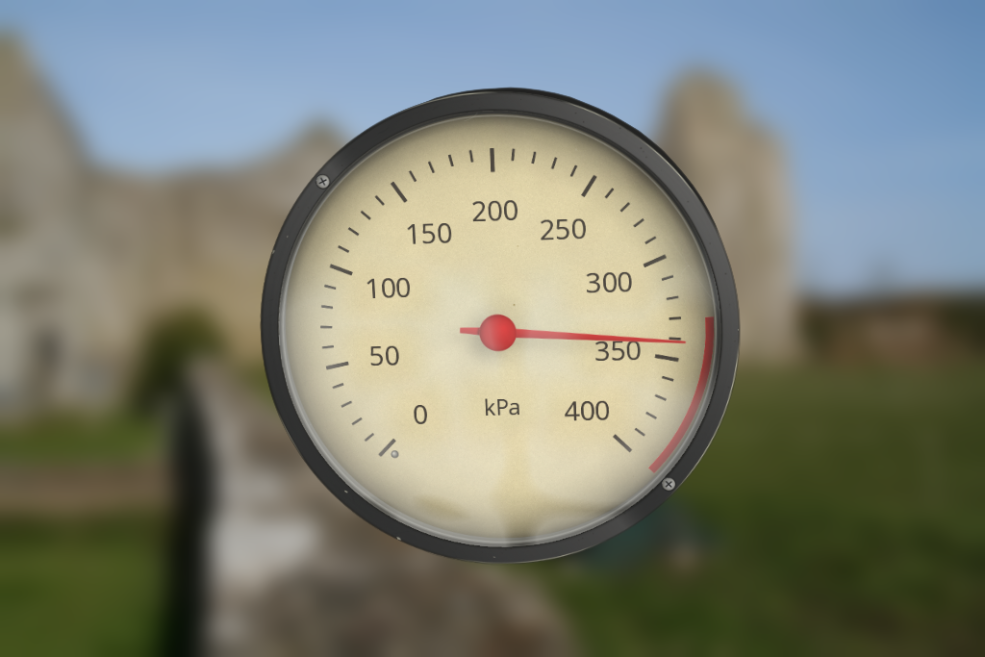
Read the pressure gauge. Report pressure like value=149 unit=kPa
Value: value=340 unit=kPa
